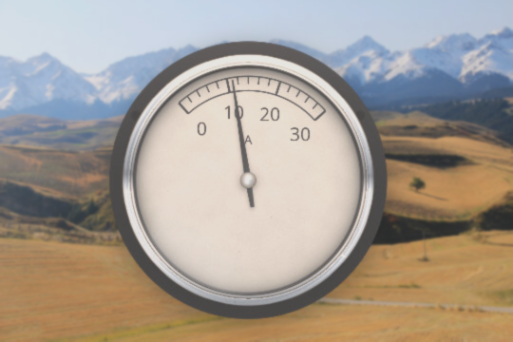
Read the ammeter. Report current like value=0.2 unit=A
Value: value=11 unit=A
